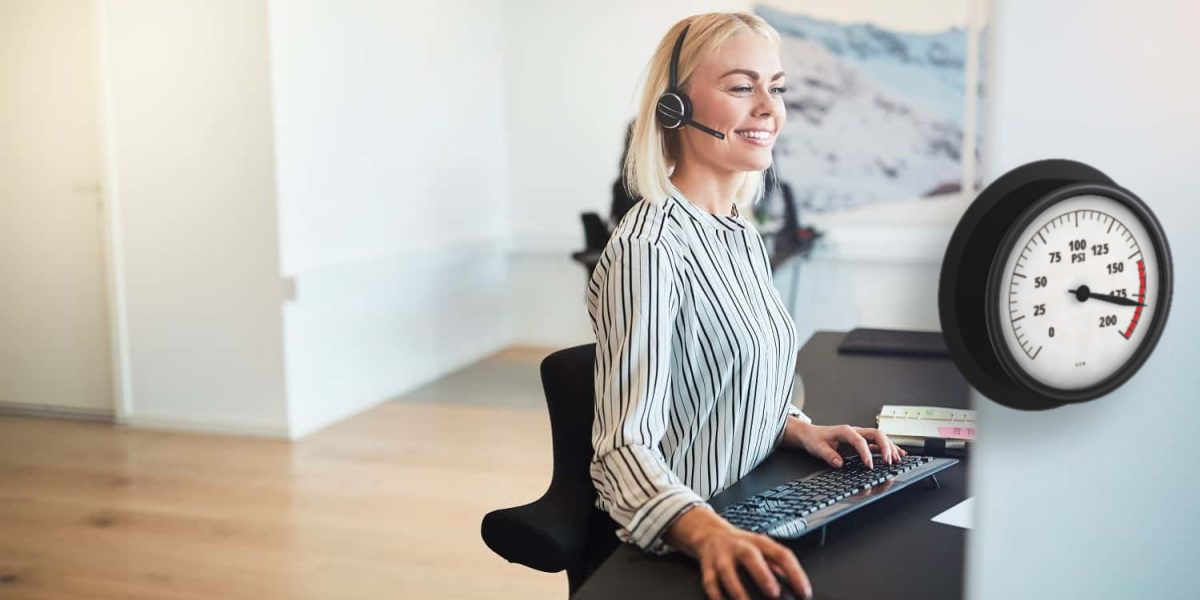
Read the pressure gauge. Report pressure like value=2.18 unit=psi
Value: value=180 unit=psi
